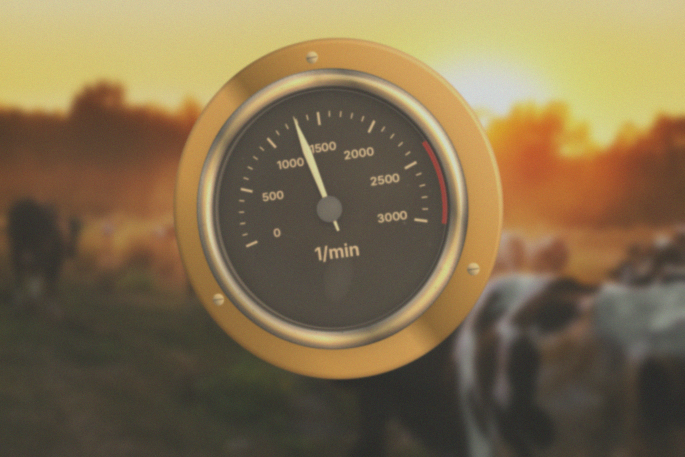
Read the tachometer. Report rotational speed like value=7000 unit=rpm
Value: value=1300 unit=rpm
